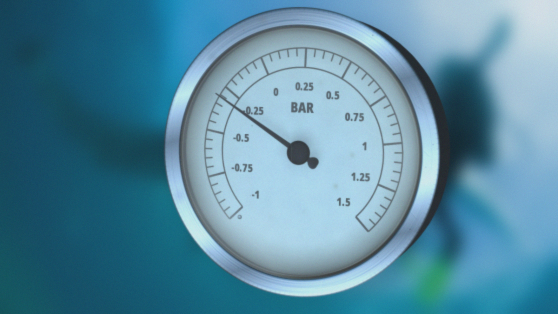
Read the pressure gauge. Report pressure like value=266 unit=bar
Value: value=-0.3 unit=bar
